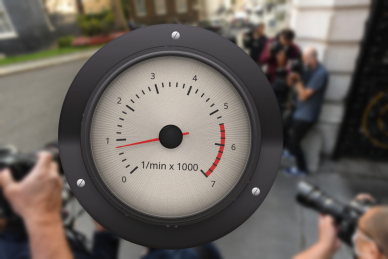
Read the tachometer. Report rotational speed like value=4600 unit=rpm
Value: value=800 unit=rpm
